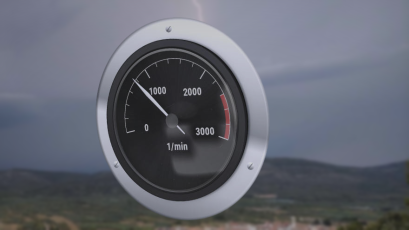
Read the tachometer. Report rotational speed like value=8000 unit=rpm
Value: value=800 unit=rpm
